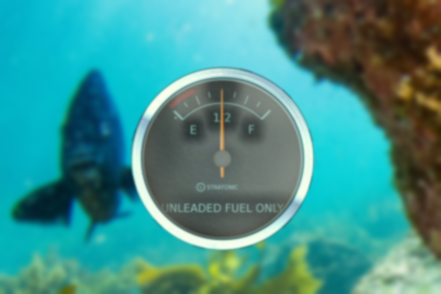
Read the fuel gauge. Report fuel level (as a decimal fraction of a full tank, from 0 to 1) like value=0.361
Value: value=0.5
